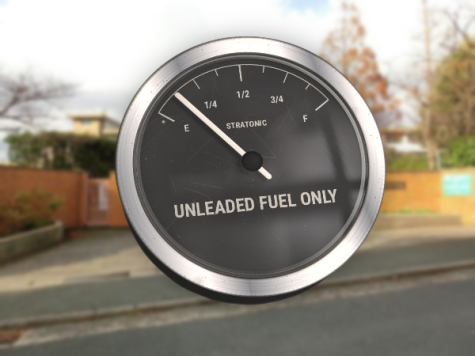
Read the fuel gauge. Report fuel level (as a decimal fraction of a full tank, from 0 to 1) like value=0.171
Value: value=0.125
